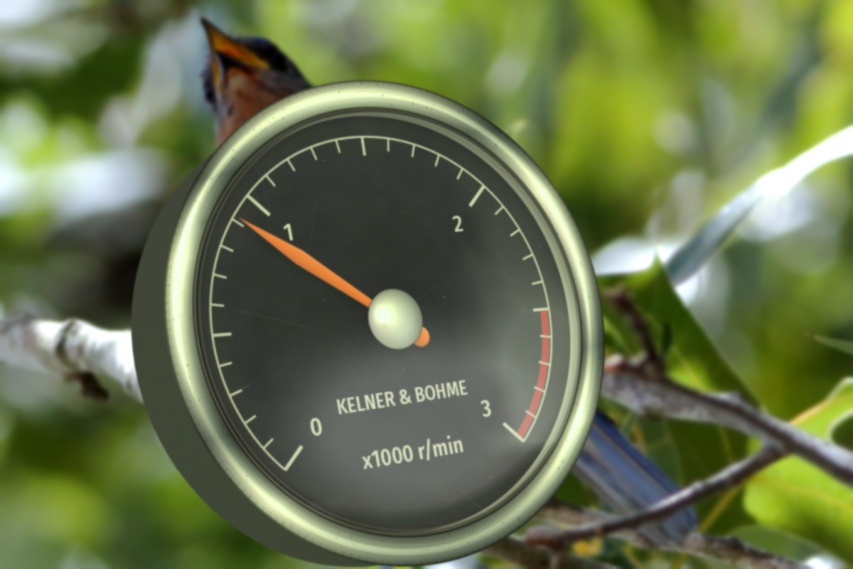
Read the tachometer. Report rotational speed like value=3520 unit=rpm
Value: value=900 unit=rpm
